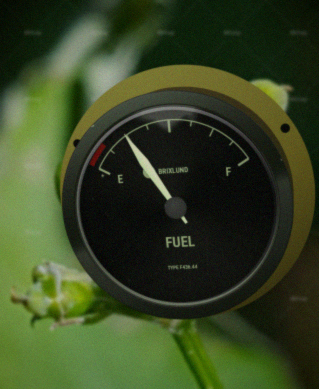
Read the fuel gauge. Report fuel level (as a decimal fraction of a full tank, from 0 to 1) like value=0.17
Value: value=0.25
